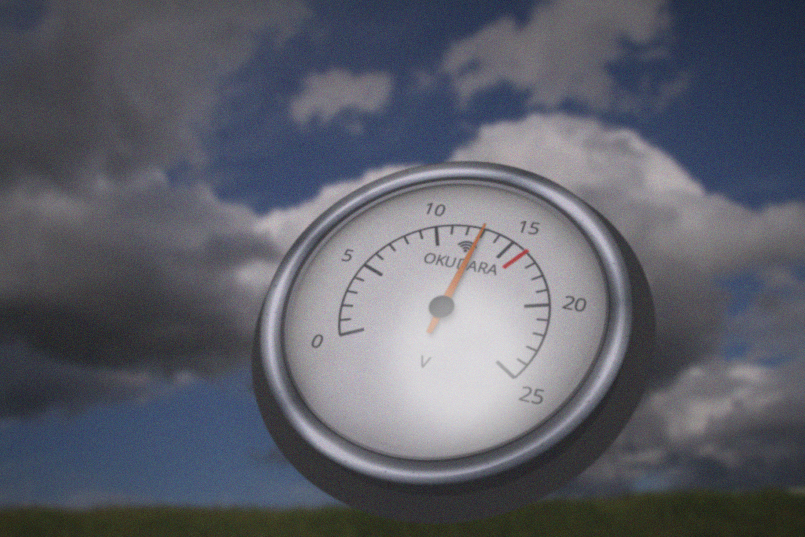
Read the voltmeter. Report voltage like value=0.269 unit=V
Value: value=13 unit=V
